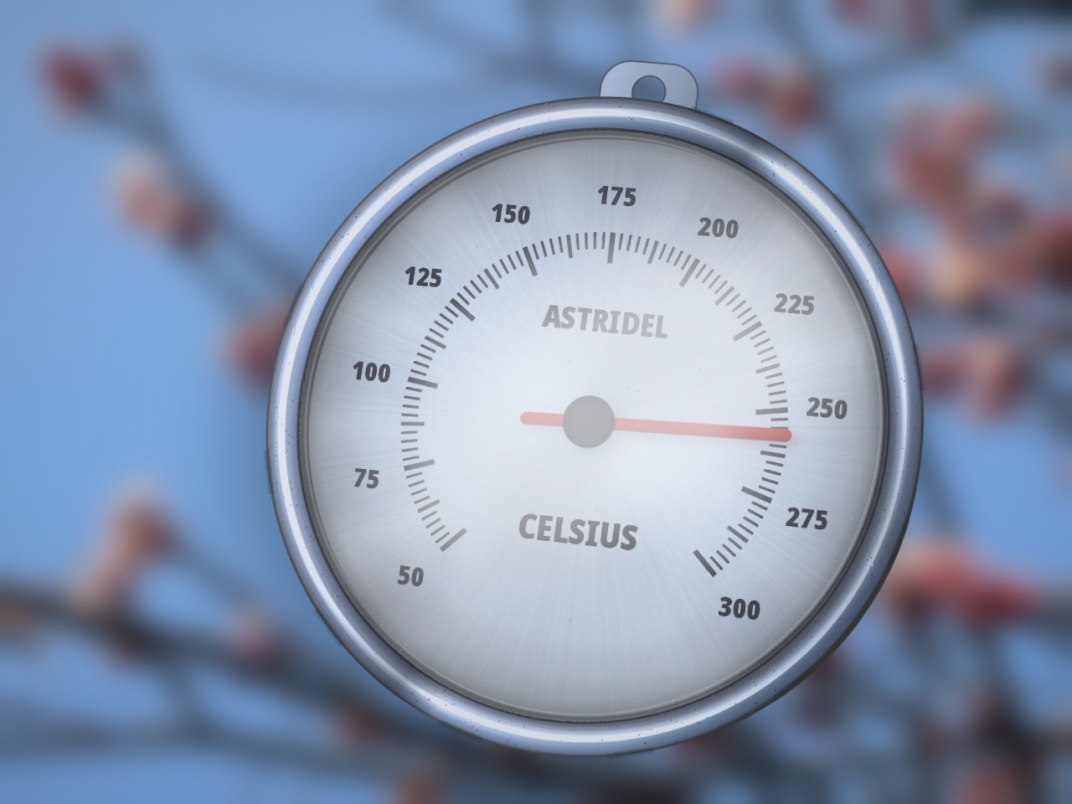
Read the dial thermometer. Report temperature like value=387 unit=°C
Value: value=257.5 unit=°C
